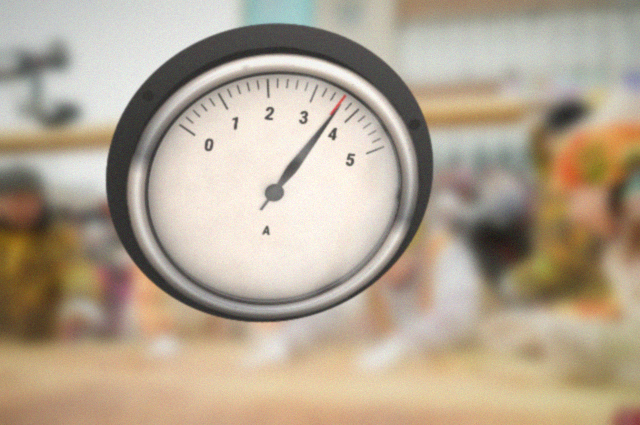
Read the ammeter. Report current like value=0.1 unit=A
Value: value=3.6 unit=A
